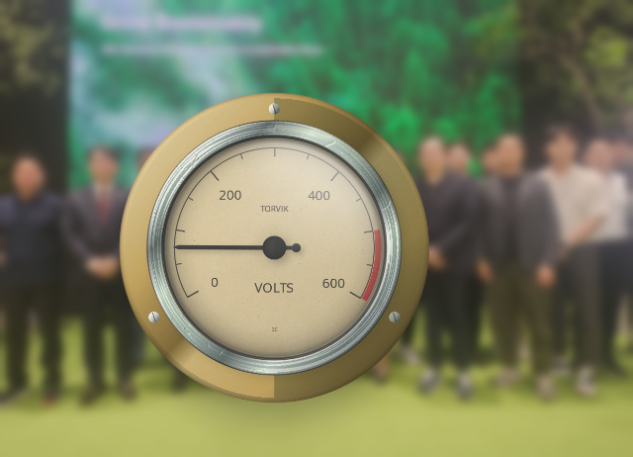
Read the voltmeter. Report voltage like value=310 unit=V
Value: value=75 unit=V
